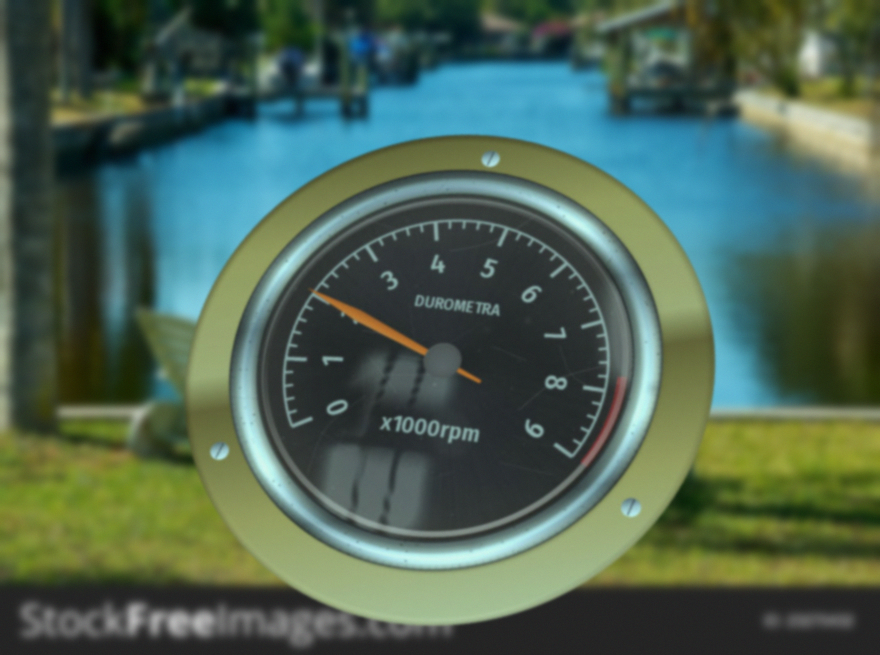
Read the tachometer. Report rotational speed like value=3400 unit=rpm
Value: value=2000 unit=rpm
